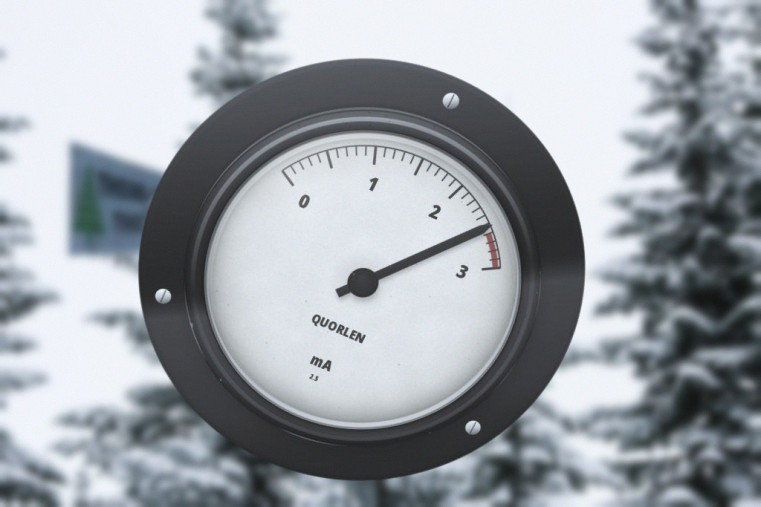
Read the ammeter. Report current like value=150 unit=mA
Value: value=2.5 unit=mA
